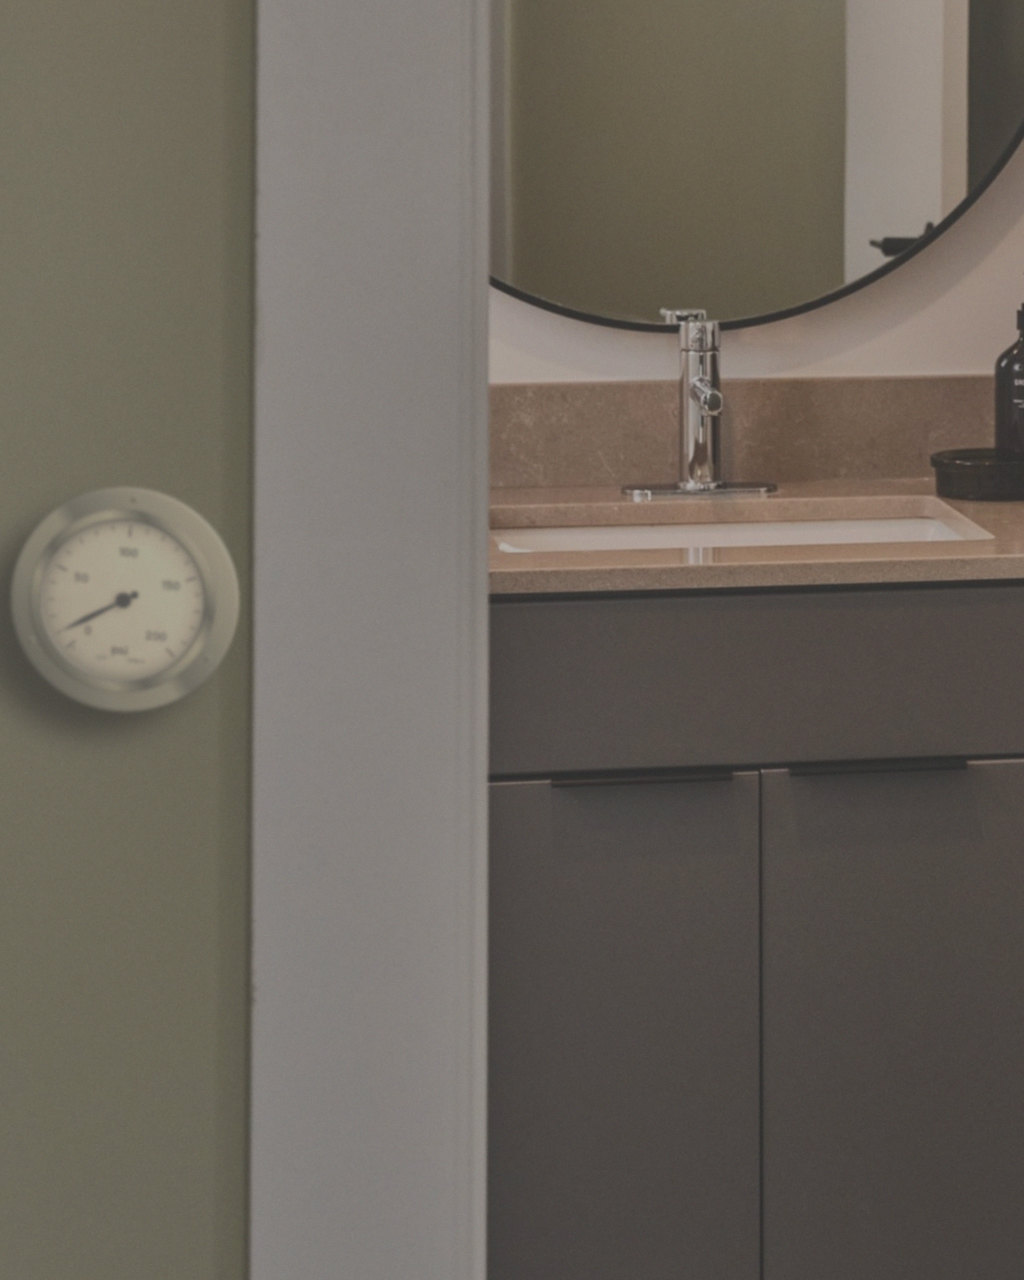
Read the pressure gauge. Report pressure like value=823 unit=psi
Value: value=10 unit=psi
